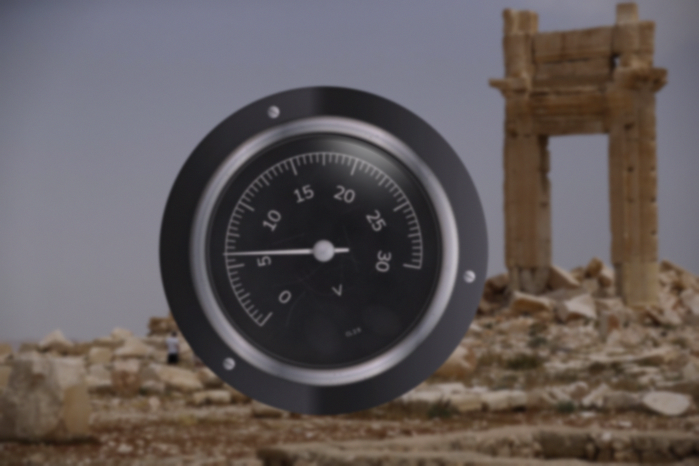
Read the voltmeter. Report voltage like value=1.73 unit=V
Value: value=6 unit=V
